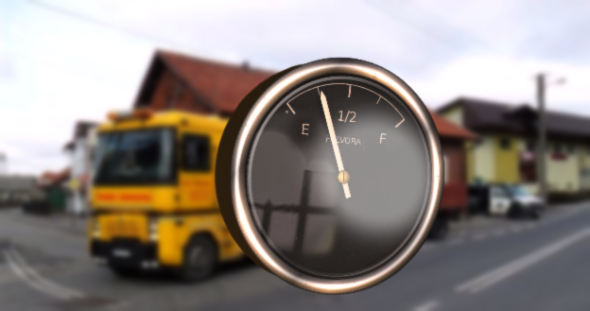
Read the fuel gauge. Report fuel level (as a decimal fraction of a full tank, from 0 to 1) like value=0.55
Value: value=0.25
